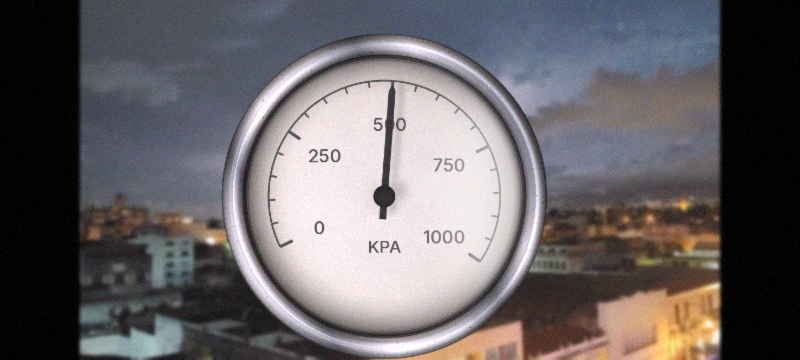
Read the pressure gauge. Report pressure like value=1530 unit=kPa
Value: value=500 unit=kPa
